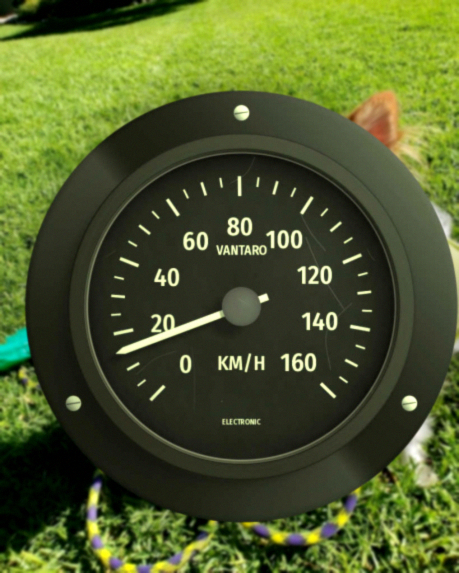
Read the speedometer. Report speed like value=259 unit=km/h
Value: value=15 unit=km/h
